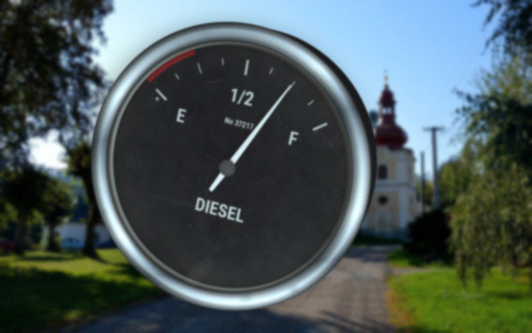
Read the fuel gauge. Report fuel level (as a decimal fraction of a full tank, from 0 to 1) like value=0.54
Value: value=0.75
